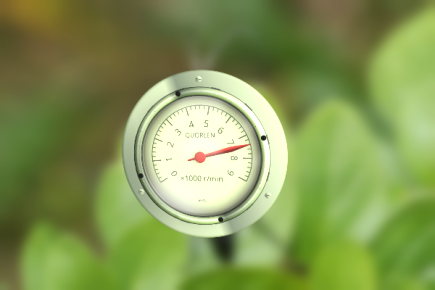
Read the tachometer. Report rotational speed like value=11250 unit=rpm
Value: value=7400 unit=rpm
